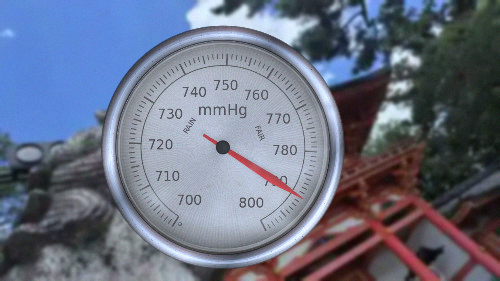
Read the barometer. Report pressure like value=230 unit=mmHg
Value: value=790 unit=mmHg
